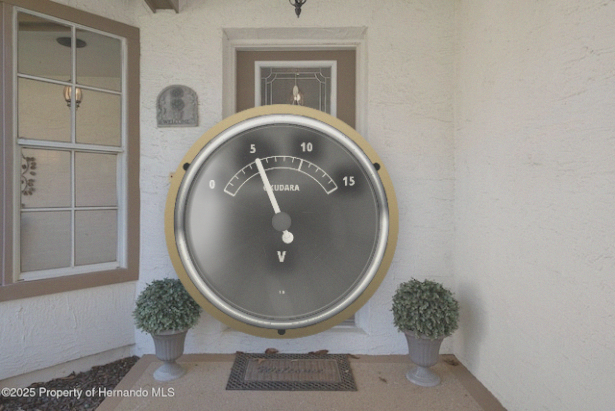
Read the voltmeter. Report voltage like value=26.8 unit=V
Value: value=5 unit=V
